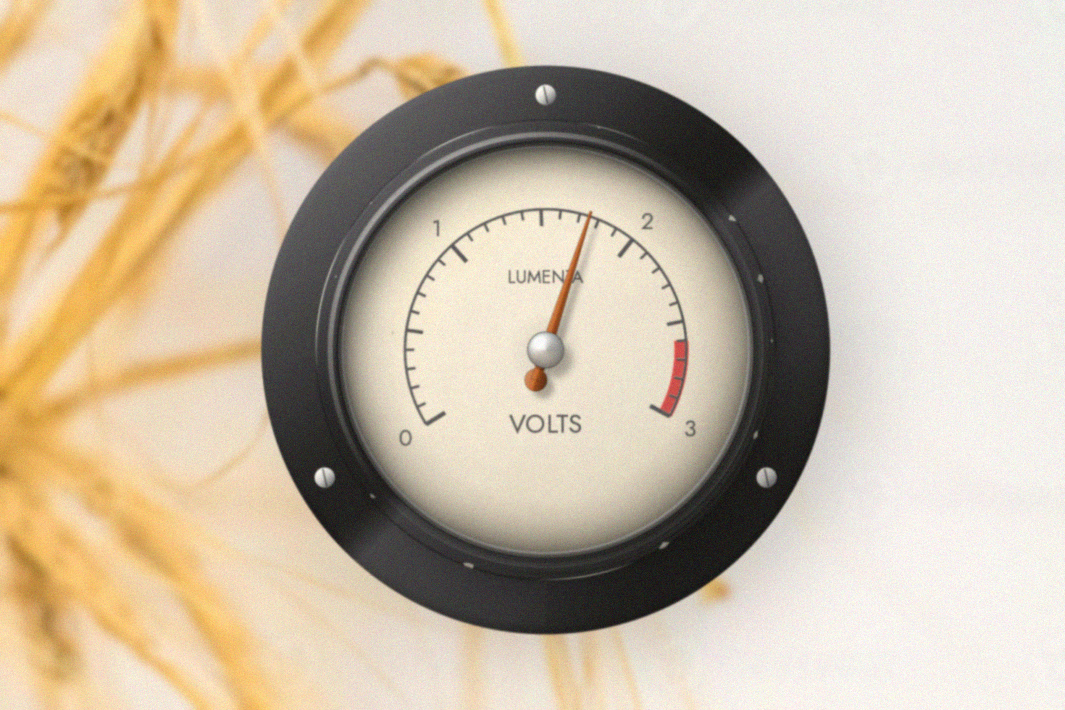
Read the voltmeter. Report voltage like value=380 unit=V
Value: value=1.75 unit=V
